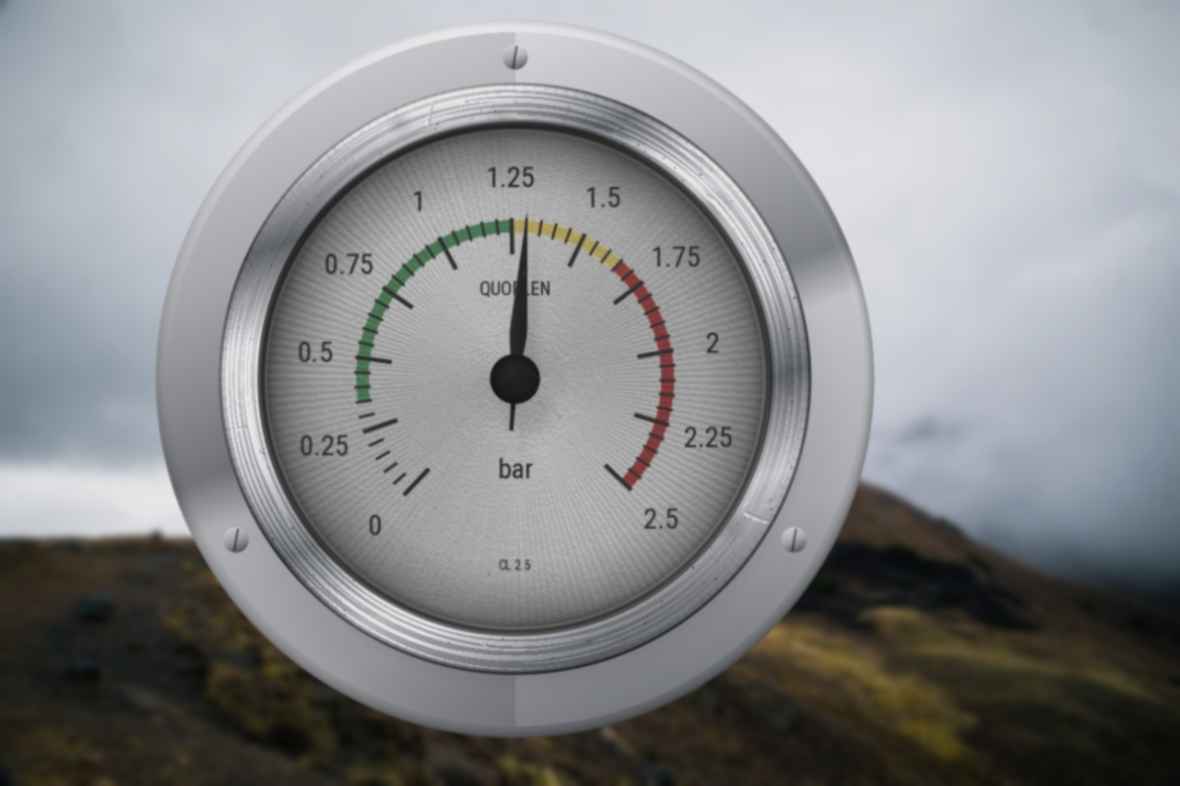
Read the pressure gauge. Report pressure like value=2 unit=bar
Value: value=1.3 unit=bar
